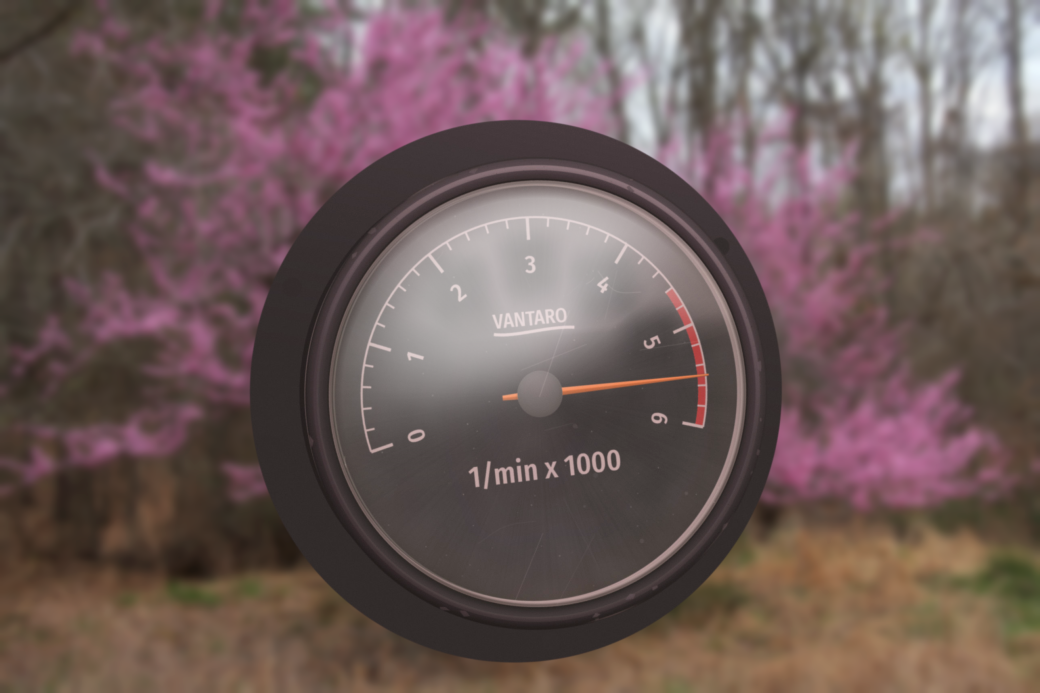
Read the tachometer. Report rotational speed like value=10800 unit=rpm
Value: value=5500 unit=rpm
